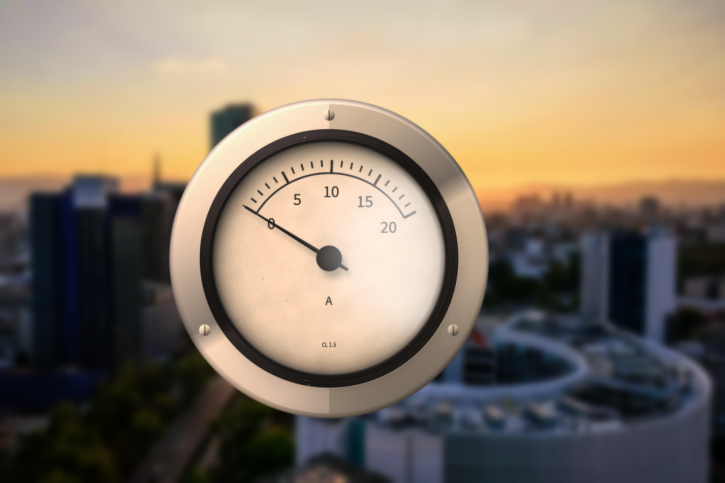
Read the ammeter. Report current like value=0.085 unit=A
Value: value=0 unit=A
